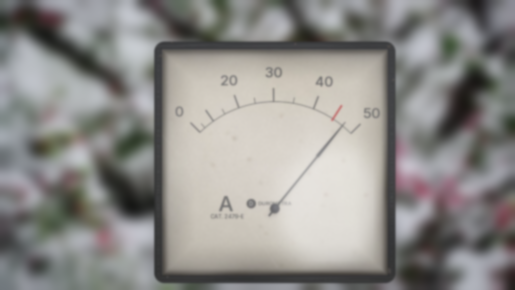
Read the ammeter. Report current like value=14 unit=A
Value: value=47.5 unit=A
